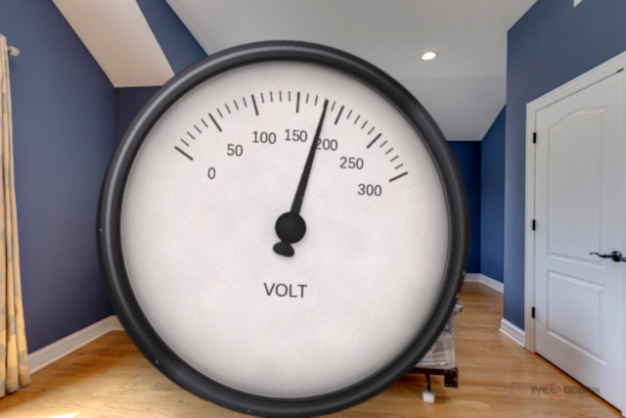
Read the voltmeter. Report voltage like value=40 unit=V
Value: value=180 unit=V
